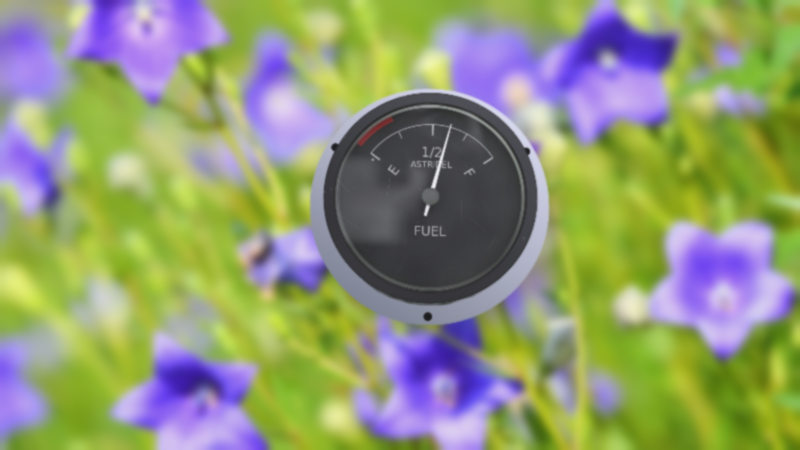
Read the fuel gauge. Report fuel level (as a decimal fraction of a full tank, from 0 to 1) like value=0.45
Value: value=0.625
